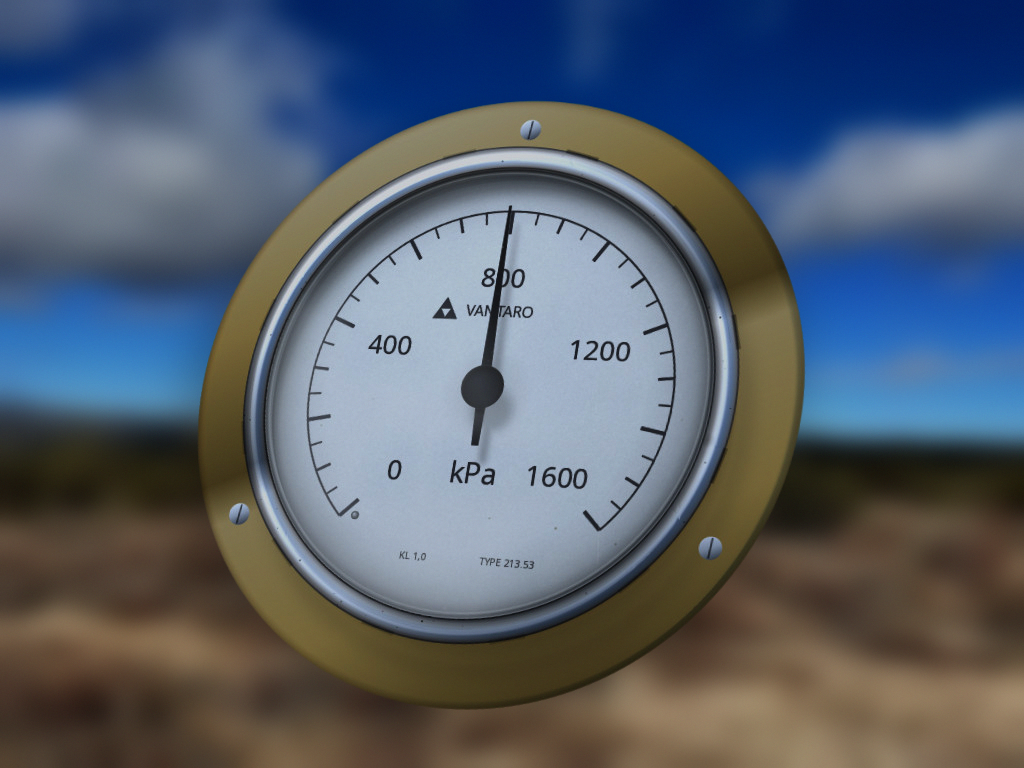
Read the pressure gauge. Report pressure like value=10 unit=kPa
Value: value=800 unit=kPa
